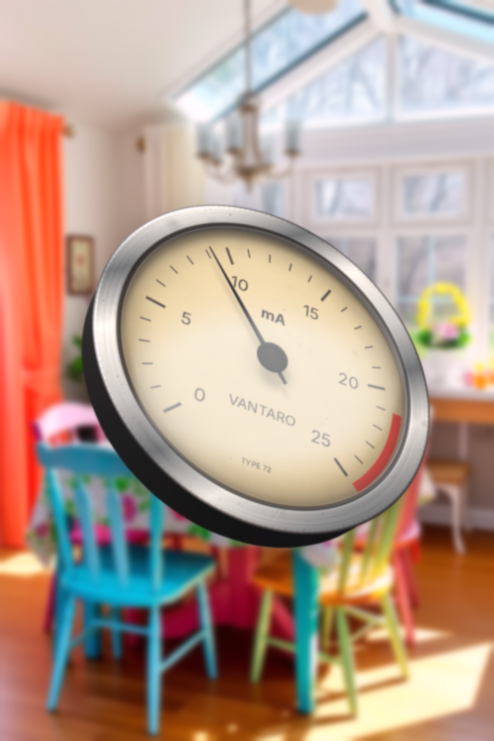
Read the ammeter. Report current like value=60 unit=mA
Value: value=9 unit=mA
